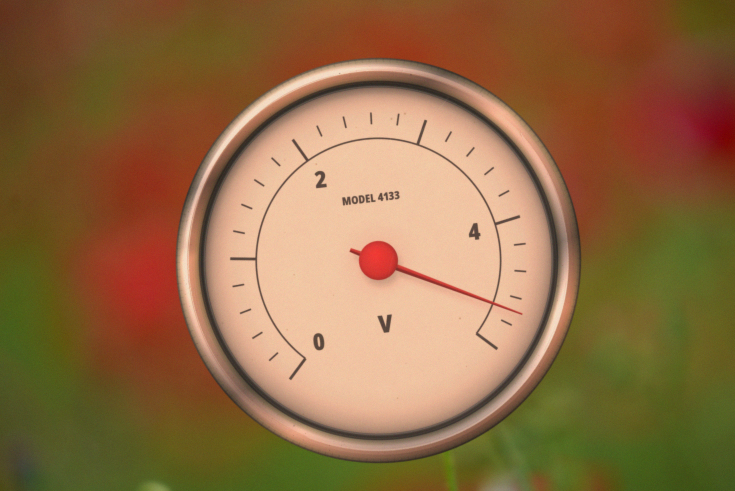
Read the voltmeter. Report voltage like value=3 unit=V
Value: value=4.7 unit=V
